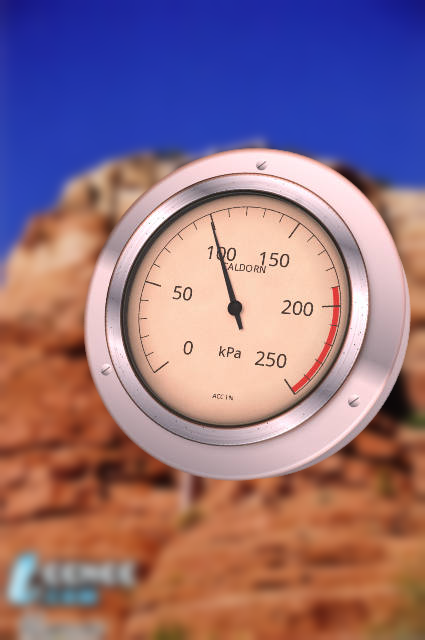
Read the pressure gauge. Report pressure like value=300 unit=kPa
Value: value=100 unit=kPa
